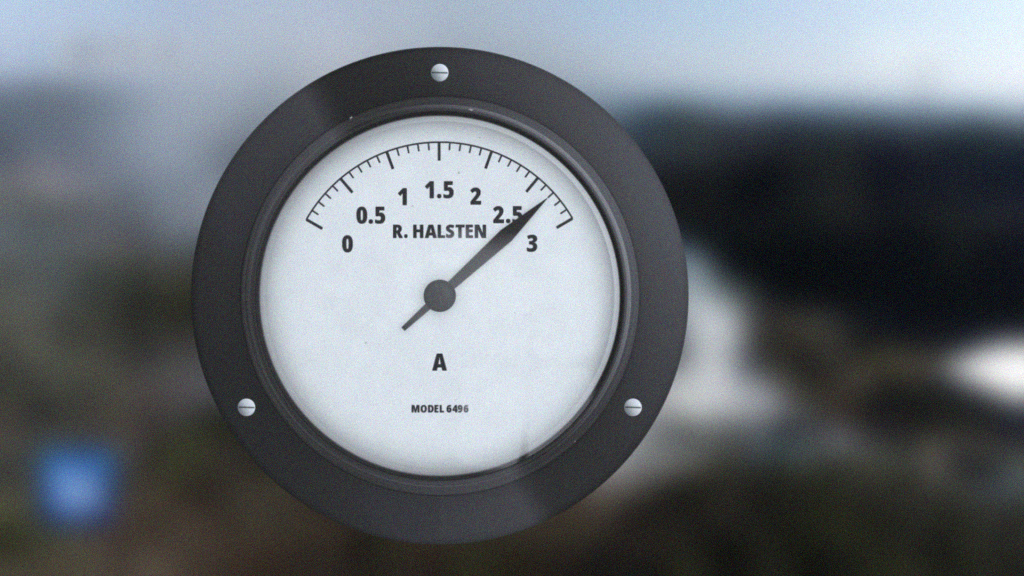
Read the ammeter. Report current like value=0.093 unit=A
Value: value=2.7 unit=A
